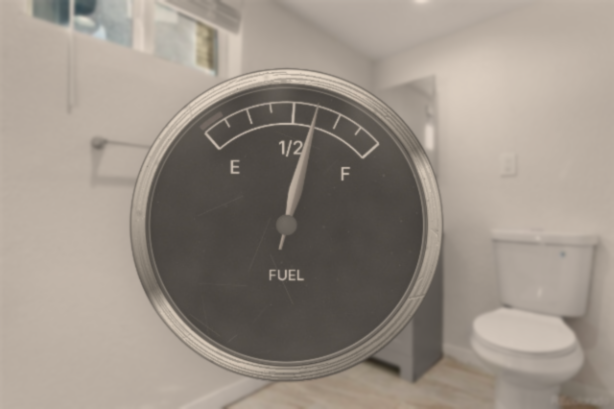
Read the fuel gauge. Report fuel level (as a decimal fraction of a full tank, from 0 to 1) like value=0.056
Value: value=0.625
